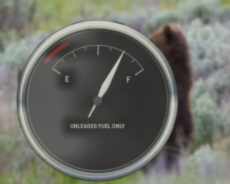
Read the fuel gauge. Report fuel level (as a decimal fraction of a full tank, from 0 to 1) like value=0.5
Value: value=0.75
